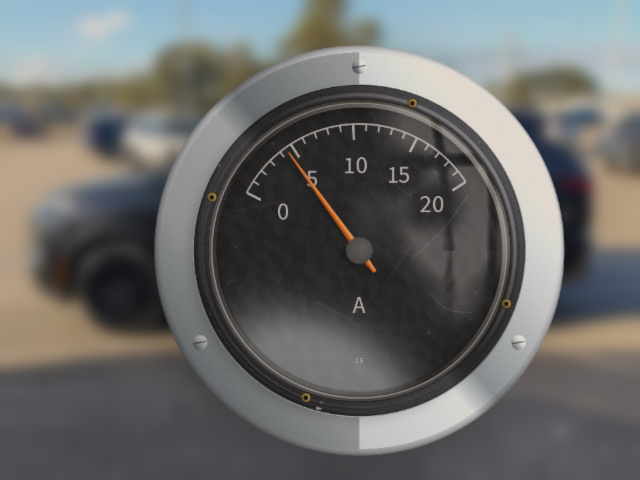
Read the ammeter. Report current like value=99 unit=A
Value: value=4.5 unit=A
